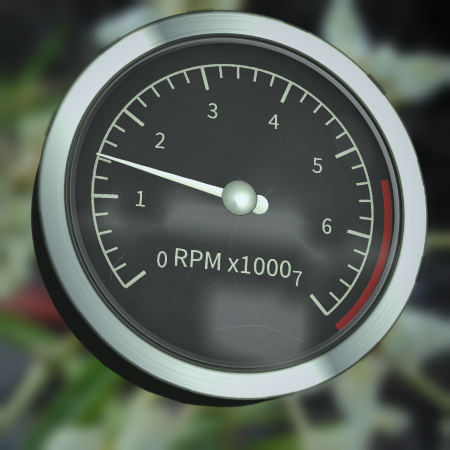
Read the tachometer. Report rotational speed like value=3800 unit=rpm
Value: value=1400 unit=rpm
